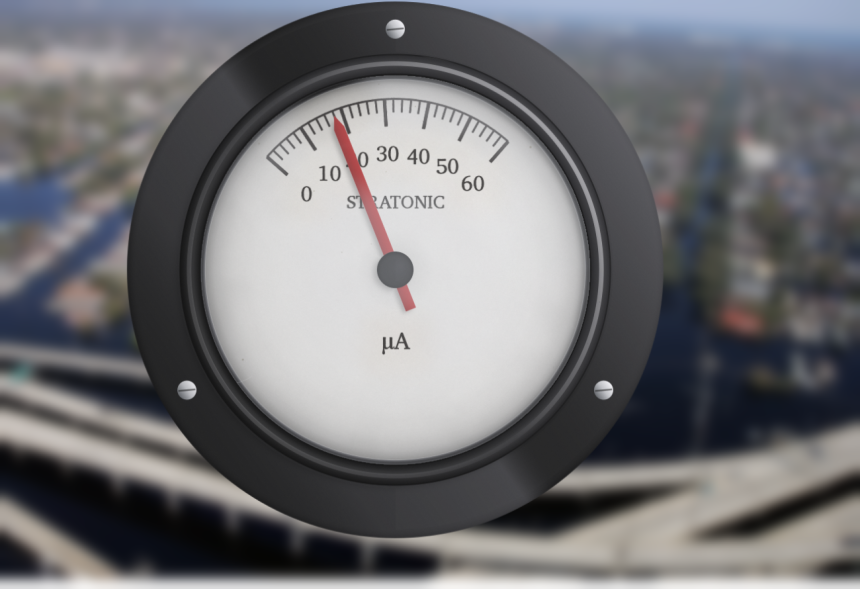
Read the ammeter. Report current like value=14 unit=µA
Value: value=18 unit=µA
